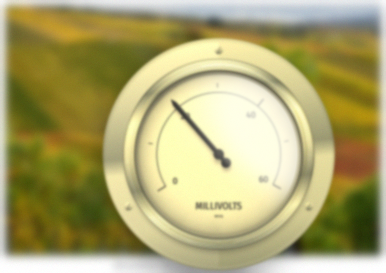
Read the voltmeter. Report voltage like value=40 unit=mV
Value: value=20 unit=mV
